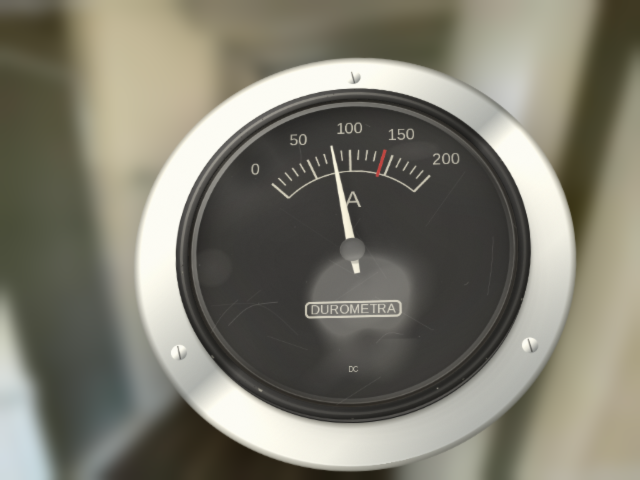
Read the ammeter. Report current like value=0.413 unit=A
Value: value=80 unit=A
